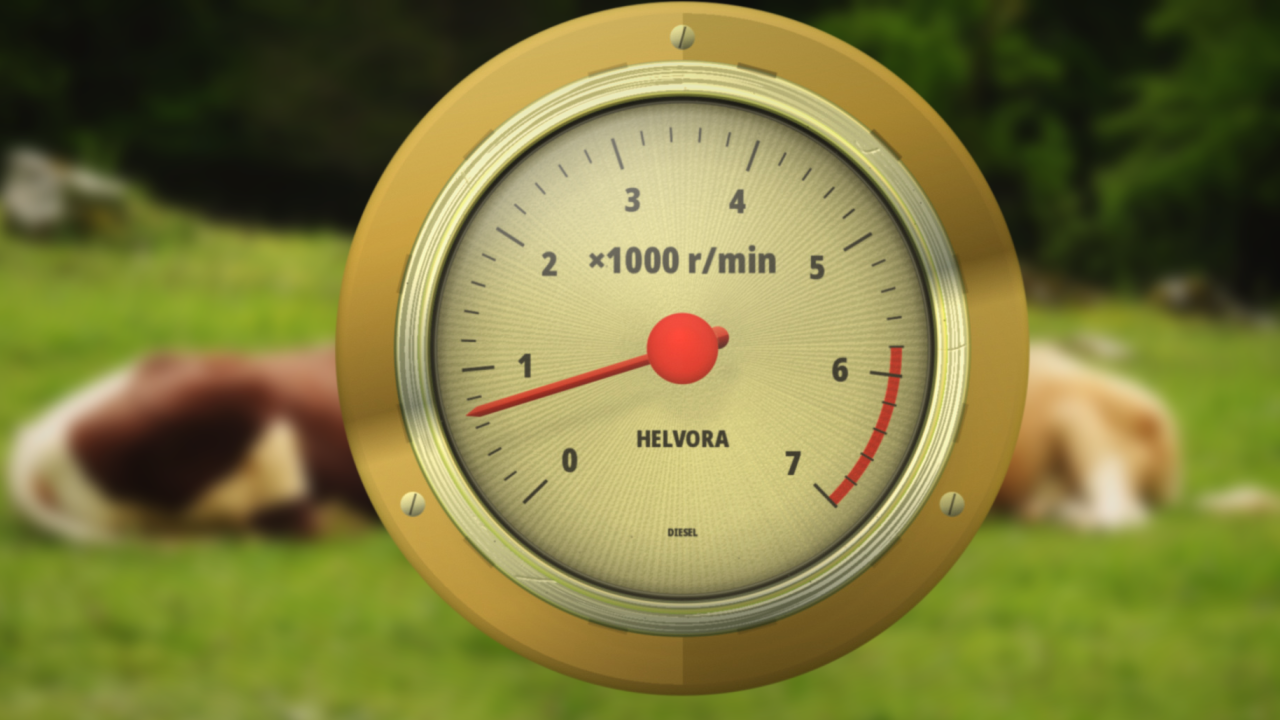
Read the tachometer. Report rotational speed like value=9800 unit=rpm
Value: value=700 unit=rpm
